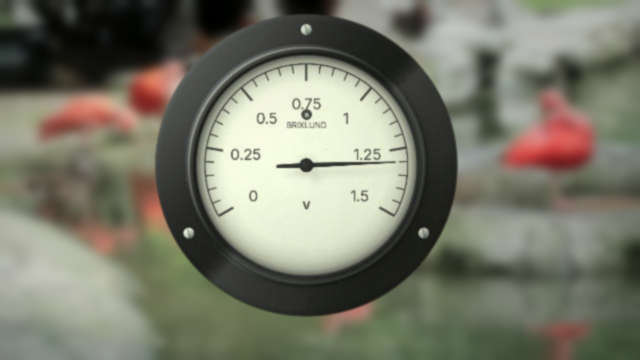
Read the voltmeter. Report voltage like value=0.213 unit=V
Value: value=1.3 unit=V
